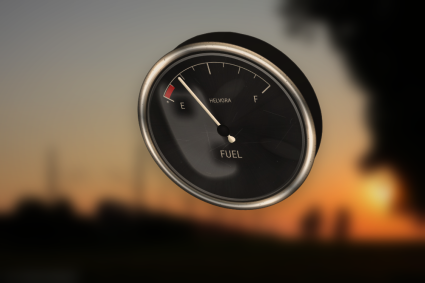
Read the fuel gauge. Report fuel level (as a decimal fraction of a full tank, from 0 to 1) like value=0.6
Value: value=0.25
